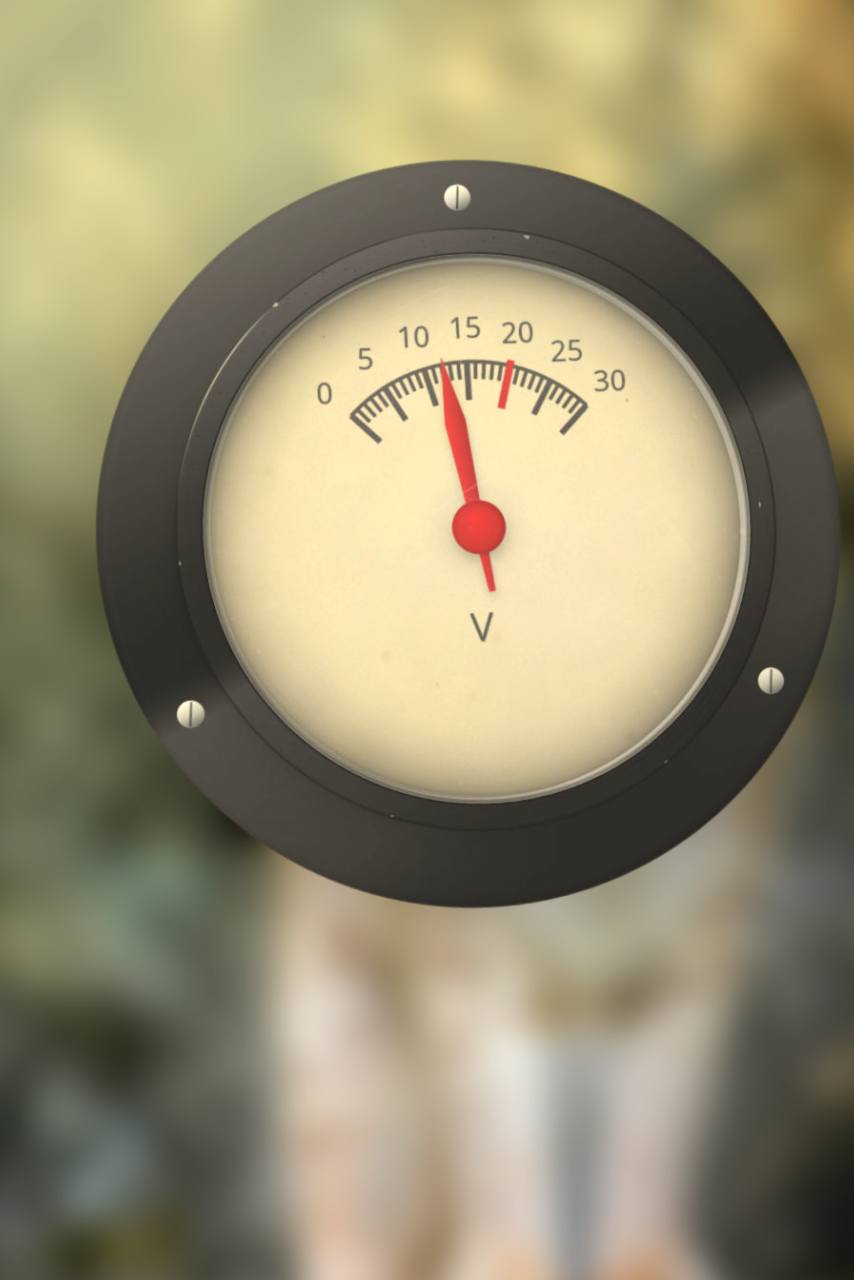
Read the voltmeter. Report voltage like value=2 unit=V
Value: value=12 unit=V
